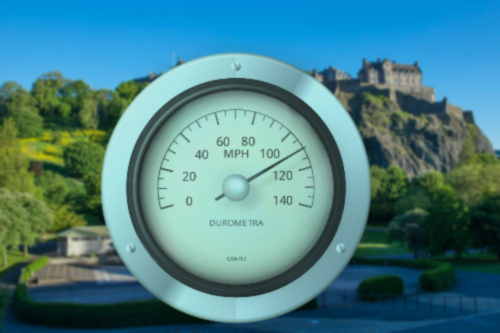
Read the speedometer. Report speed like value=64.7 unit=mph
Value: value=110 unit=mph
